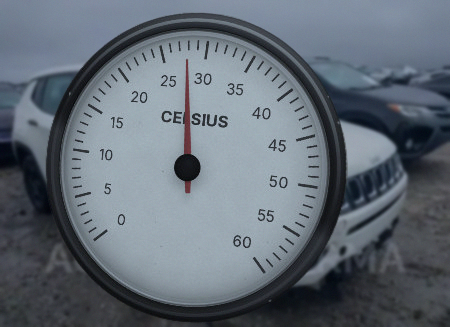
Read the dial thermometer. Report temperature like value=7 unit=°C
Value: value=28 unit=°C
